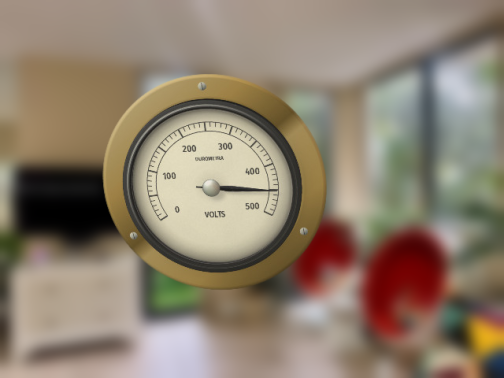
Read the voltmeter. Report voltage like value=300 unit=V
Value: value=450 unit=V
